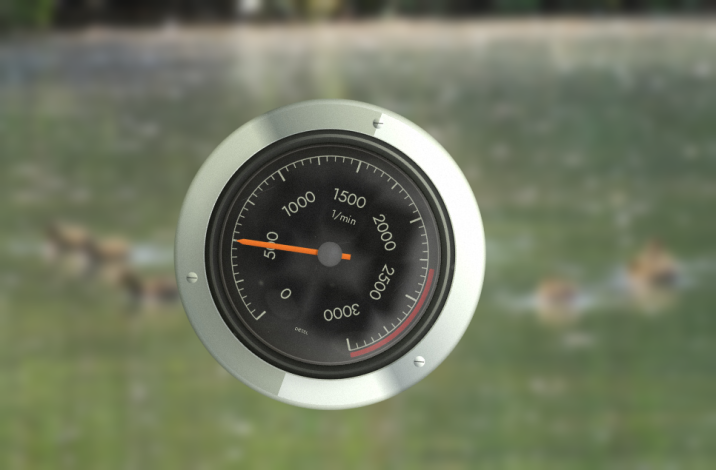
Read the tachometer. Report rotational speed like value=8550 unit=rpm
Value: value=500 unit=rpm
